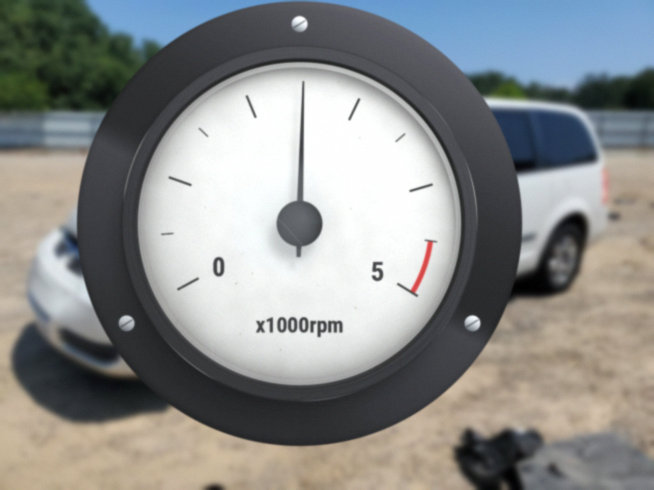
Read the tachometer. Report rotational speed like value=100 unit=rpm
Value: value=2500 unit=rpm
